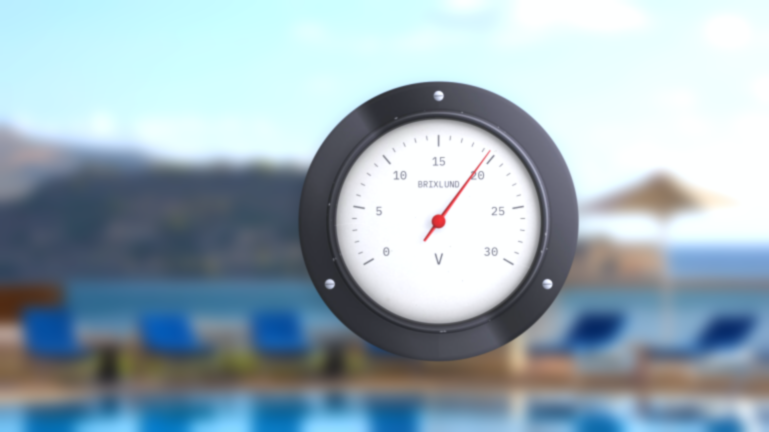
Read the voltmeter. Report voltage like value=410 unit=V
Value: value=19.5 unit=V
